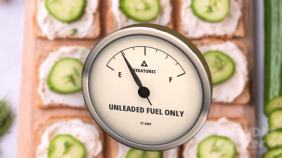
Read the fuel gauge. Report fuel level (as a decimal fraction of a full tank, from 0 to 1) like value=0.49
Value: value=0.25
